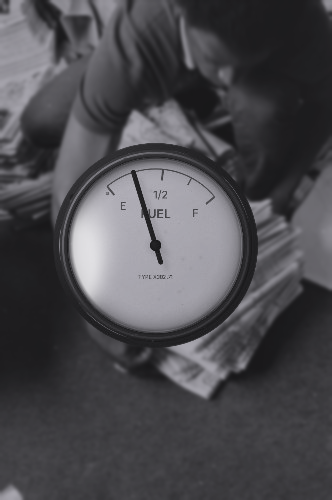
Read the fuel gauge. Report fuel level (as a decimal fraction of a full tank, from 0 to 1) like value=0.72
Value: value=0.25
